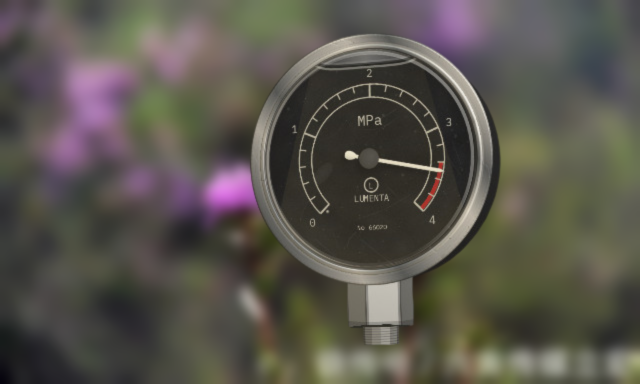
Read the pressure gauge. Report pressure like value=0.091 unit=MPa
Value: value=3.5 unit=MPa
